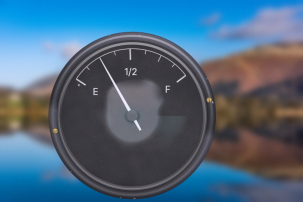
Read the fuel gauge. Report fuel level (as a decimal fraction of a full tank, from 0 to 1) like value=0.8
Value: value=0.25
